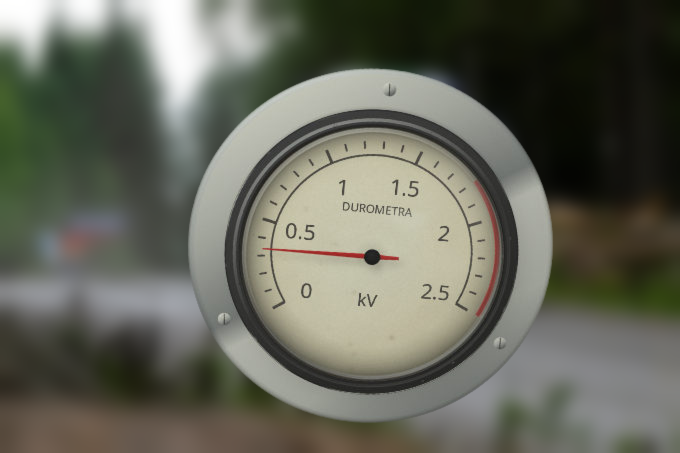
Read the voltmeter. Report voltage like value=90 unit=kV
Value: value=0.35 unit=kV
